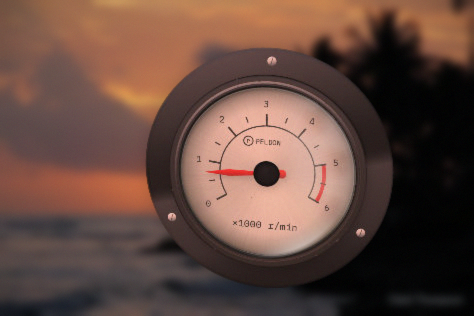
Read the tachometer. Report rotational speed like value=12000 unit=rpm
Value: value=750 unit=rpm
